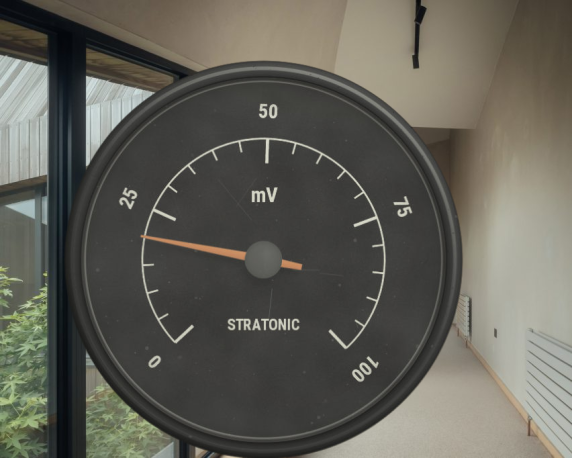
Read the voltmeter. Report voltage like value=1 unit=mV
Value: value=20 unit=mV
